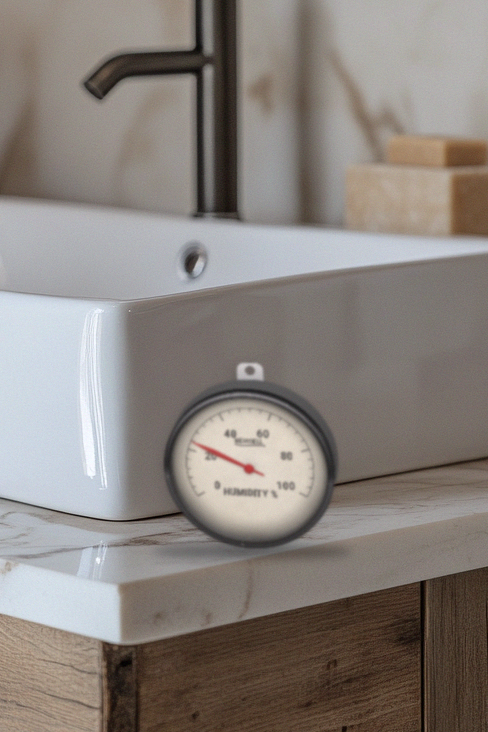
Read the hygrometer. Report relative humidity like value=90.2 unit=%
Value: value=24 unit=%
